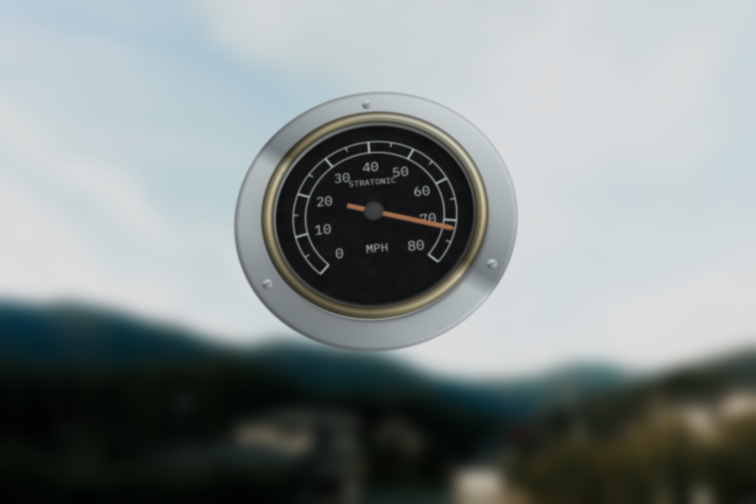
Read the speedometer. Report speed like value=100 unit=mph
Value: value=72.5 unit=mph
